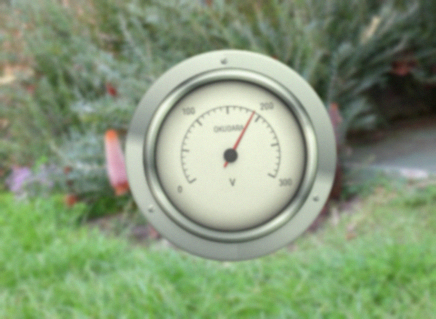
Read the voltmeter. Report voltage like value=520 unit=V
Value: value=190 unit=V
